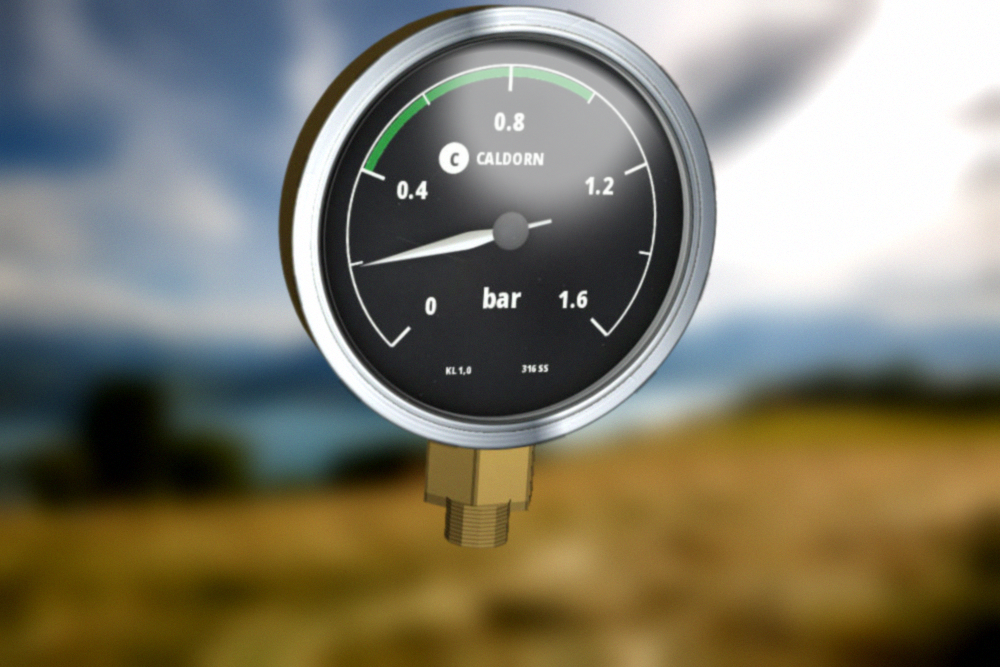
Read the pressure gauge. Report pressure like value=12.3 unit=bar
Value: value=0.2 unit=bar
